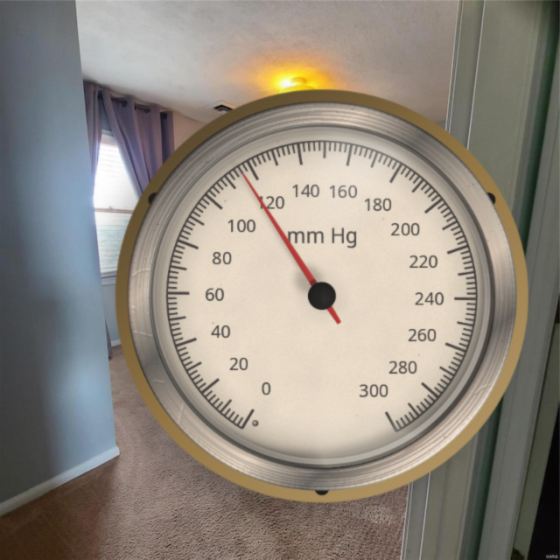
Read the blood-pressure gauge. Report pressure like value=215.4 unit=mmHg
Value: value=116 unit=mmHg
